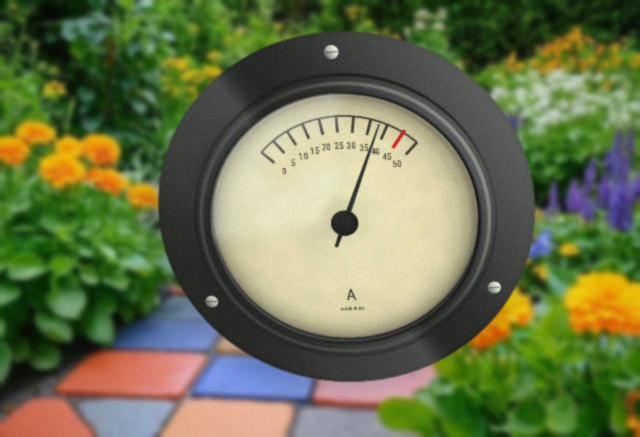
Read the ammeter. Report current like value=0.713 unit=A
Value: value=37.5 unit=A
